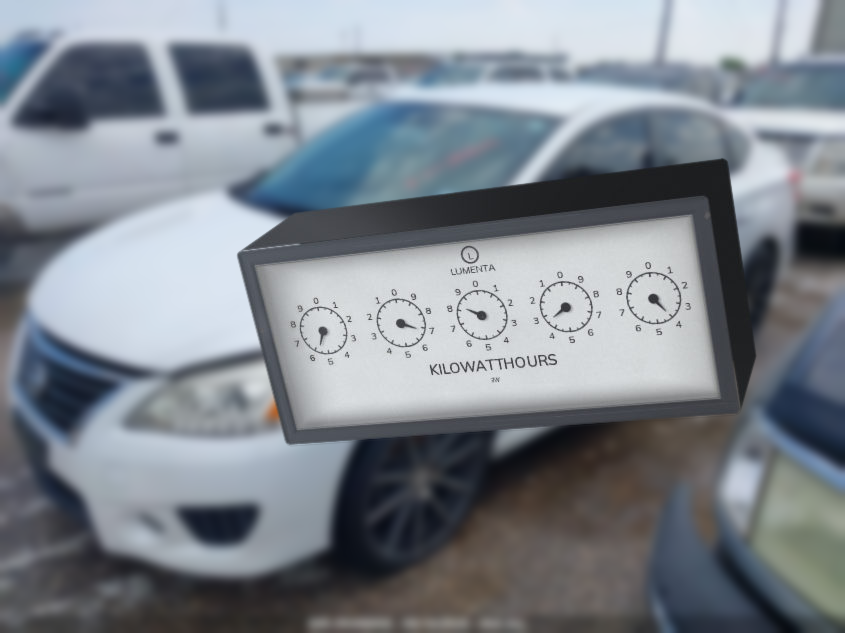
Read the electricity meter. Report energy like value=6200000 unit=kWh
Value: value=56834 unit=kWh
